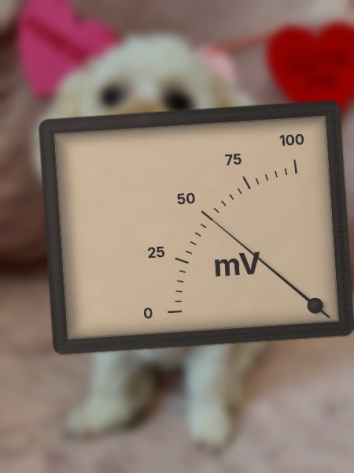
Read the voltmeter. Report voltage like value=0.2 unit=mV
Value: value=50 unit=mV
